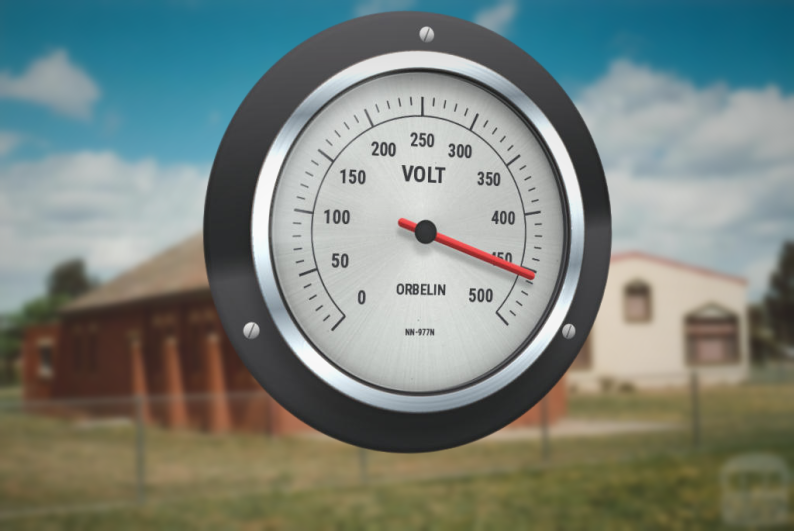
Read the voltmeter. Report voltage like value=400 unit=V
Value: value=455 unit=V
